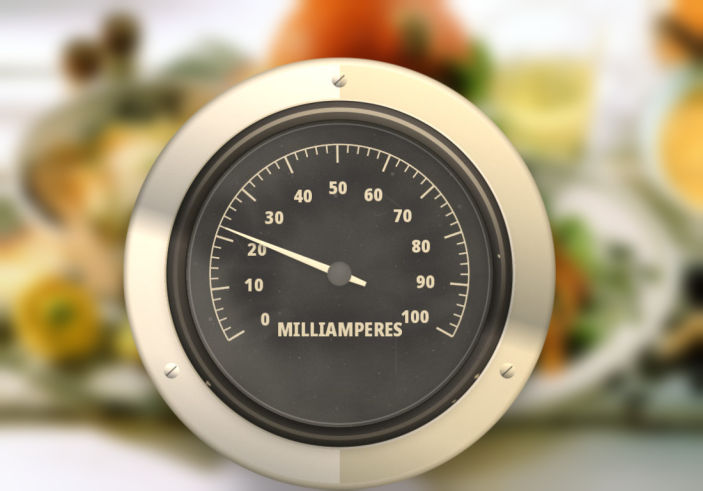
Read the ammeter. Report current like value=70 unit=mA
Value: value=22 unit=mA
